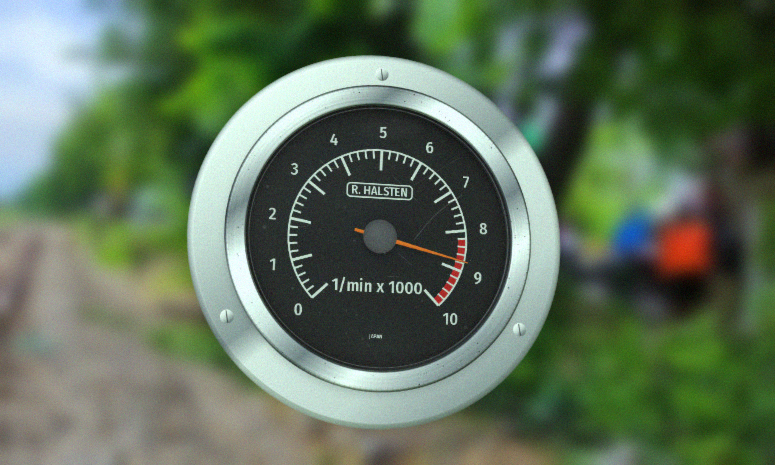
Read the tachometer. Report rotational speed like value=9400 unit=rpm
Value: value=8800 unit=rpm
